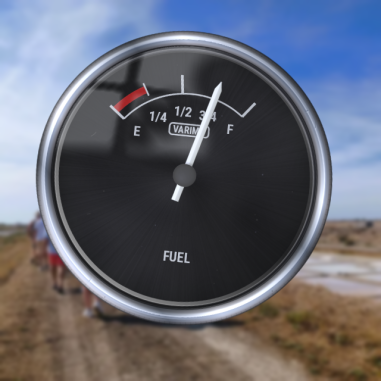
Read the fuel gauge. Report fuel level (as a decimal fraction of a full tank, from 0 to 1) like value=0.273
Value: value=0.75
